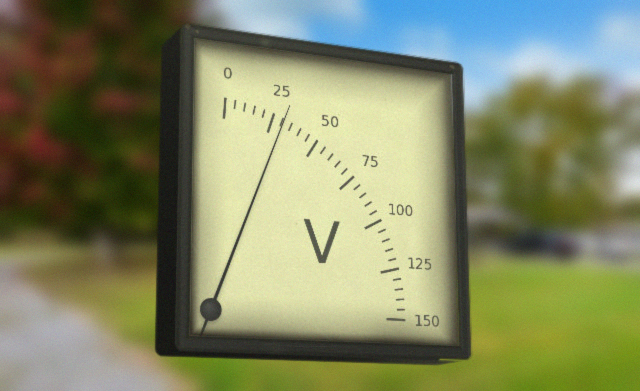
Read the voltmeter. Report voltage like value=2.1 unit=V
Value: value=30 unit=V
